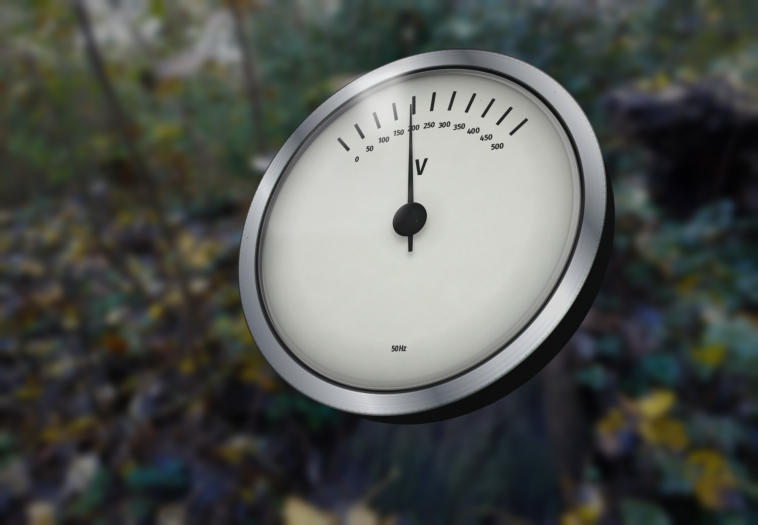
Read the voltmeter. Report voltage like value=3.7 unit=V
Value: value=200 unit=V
